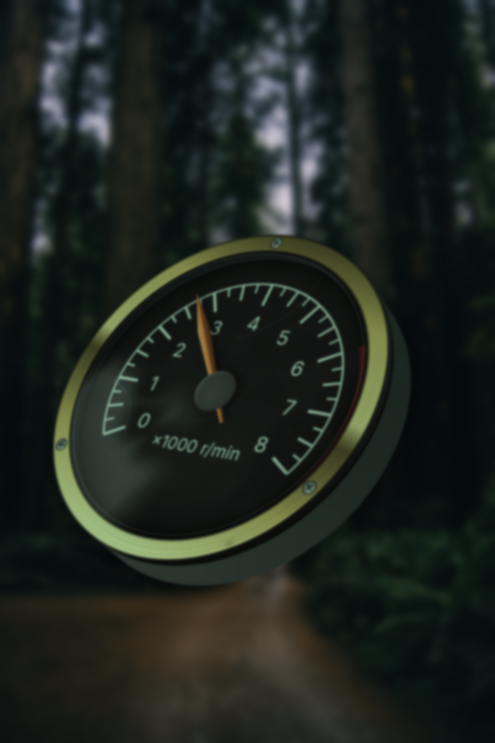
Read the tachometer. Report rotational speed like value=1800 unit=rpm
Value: value=2750 unit=rpm
